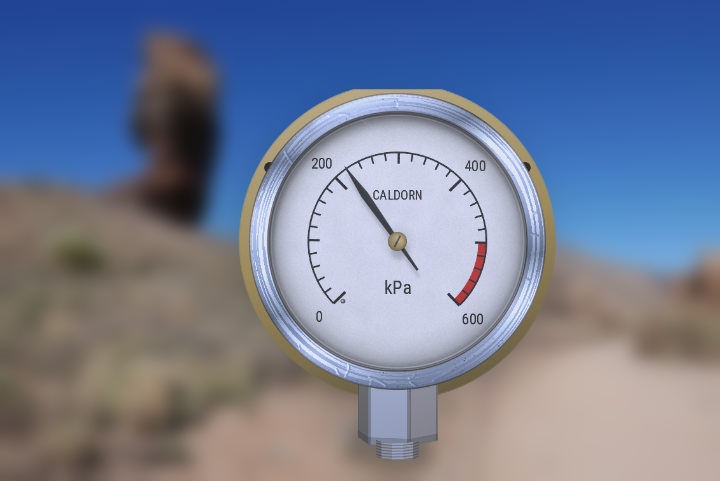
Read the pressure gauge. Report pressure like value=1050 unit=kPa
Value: value=220 unit=kPa
